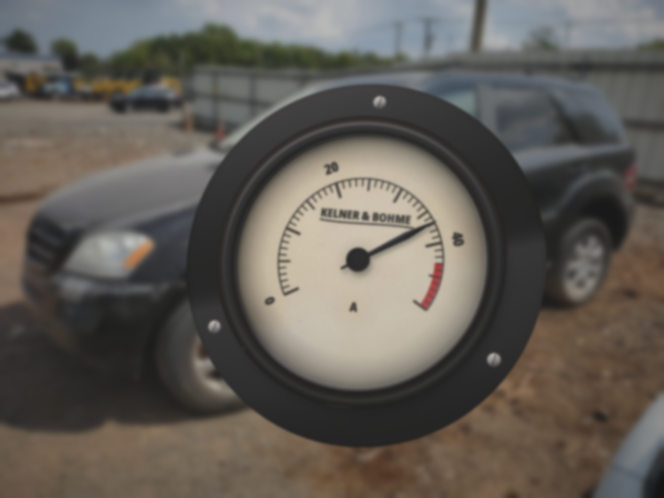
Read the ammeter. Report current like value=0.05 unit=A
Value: value=37 unit=A
